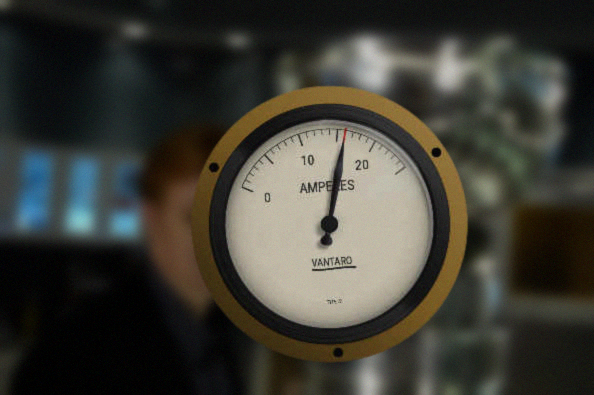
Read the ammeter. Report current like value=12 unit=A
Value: value=16 unit=A
